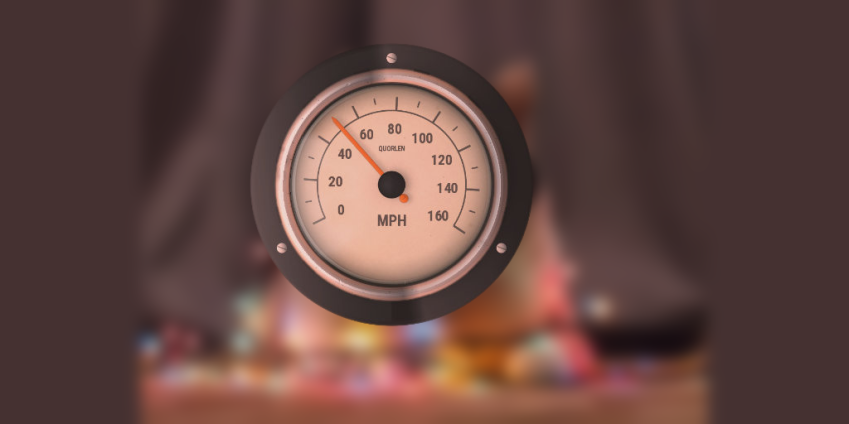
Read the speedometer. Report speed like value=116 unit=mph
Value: value=50 unit=mph
